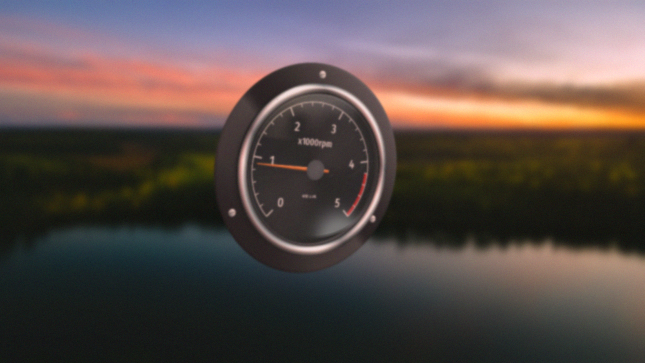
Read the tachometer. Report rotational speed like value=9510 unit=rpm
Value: value=900 unit=rpm
